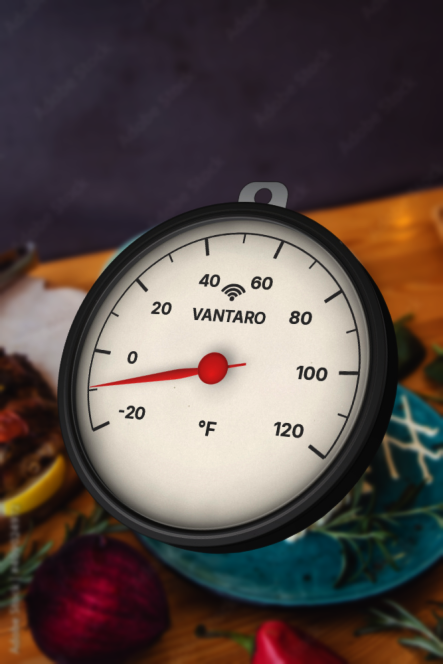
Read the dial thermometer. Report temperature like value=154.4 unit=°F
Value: value=-10 unit=°F
